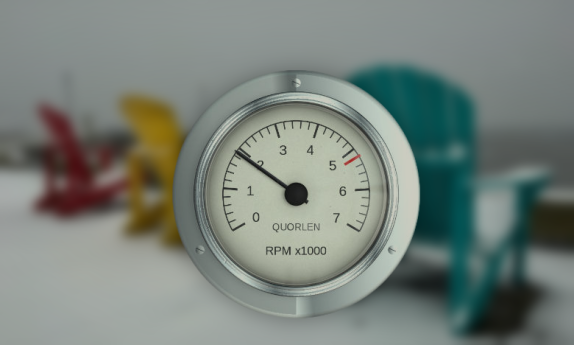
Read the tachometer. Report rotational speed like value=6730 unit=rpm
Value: value=1900 unit=rpm
